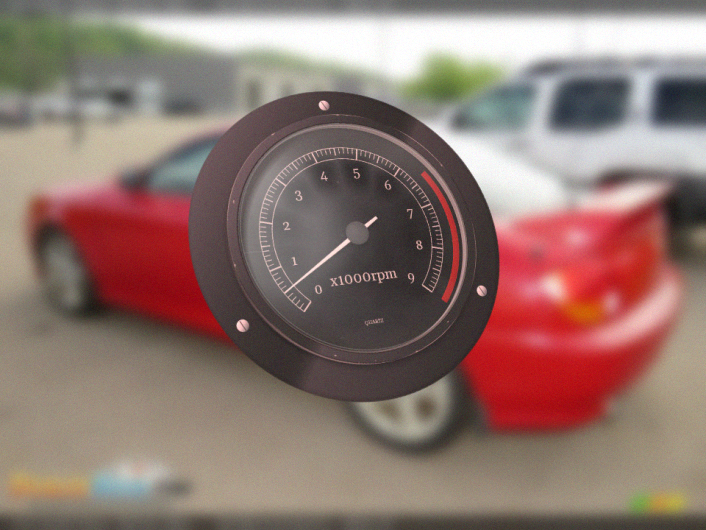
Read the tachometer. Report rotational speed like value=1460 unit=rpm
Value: value=500 unit=rpm
